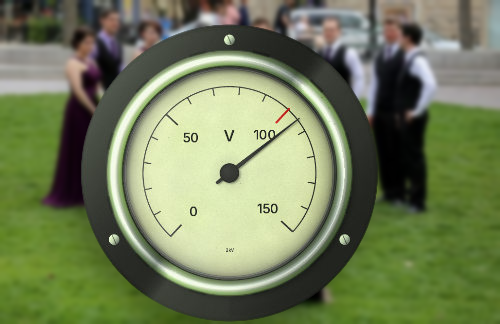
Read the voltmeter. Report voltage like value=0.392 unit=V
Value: value=105 unit=V
